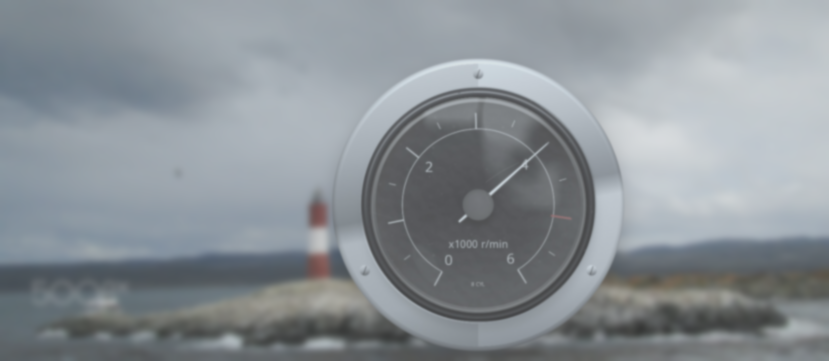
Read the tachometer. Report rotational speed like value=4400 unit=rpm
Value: value=4000 unit=rpm
